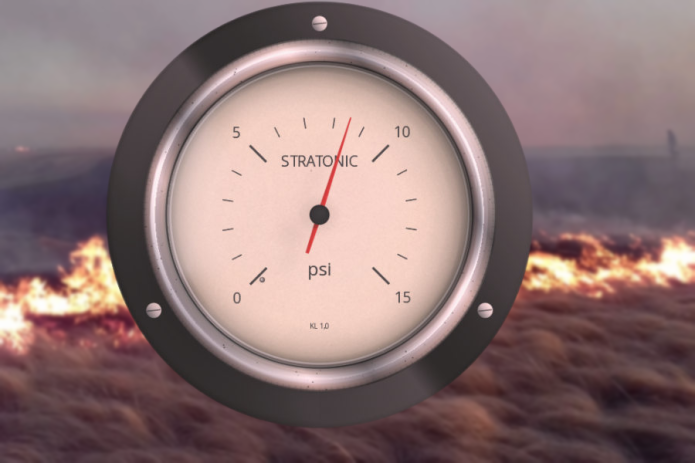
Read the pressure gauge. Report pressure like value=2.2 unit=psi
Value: value=8.5 unit=psi
